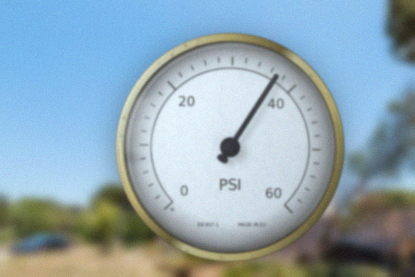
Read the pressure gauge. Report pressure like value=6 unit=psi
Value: value=37 unit=psi
